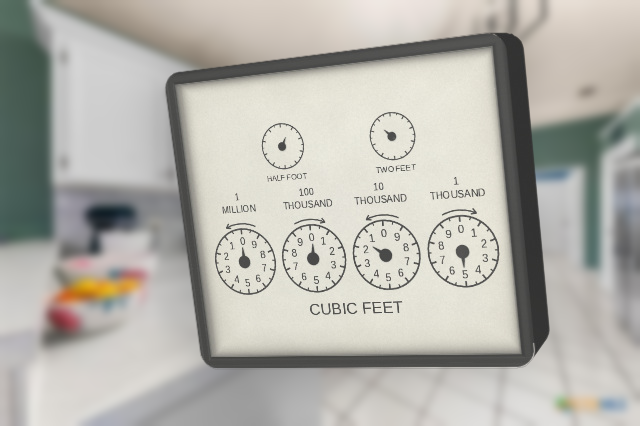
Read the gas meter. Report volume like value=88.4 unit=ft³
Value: value=1500 unit=ft³
